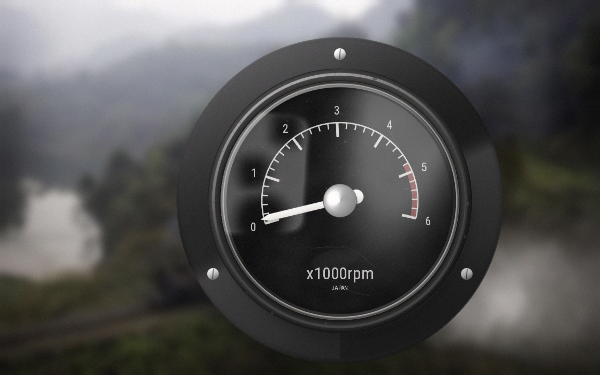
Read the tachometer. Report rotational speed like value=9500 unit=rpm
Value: value=100 unit=rpm
